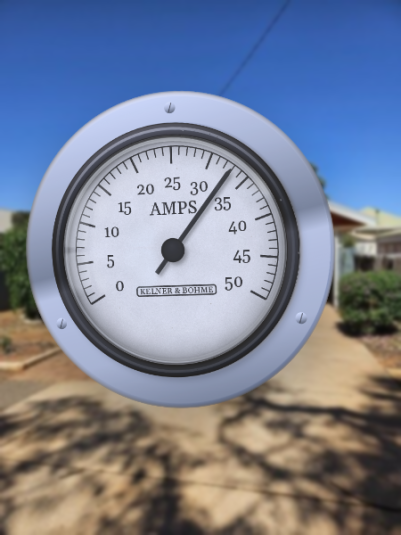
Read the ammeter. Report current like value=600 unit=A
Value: value=33 unit=A
